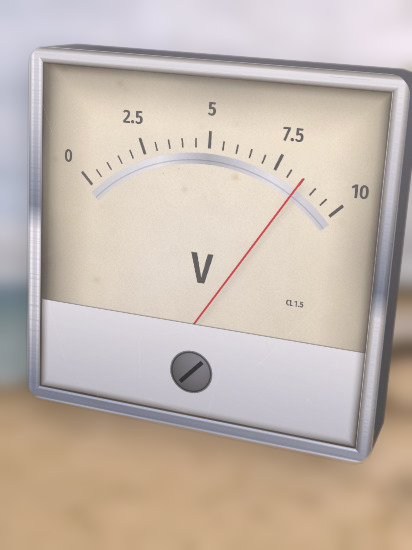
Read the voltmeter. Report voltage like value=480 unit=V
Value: value=8.5 unit=V
